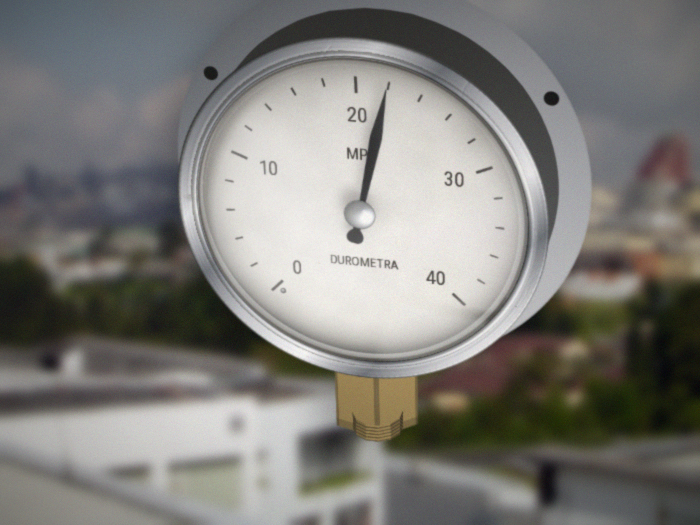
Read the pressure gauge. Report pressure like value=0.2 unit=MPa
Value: value=22 unit=MPa
